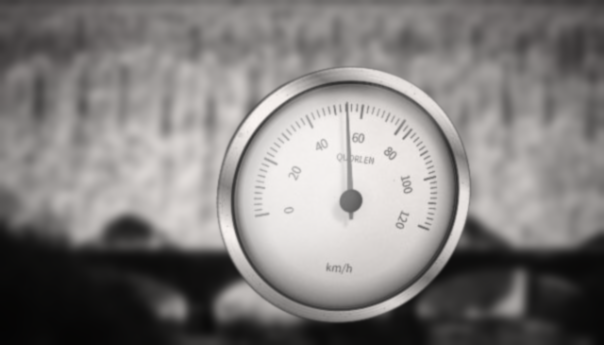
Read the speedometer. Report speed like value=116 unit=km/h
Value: value=54 unit=km/h
